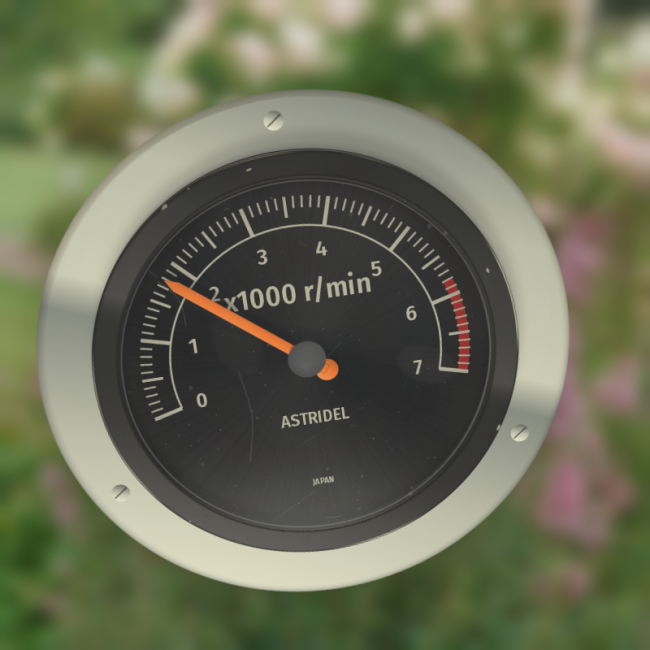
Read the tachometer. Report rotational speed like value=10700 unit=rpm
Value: value=1800 unit=rpm
